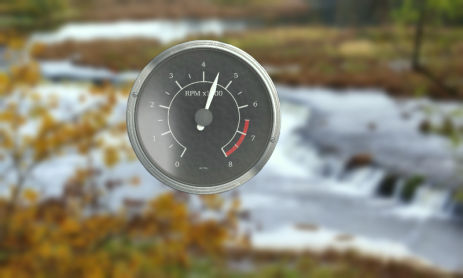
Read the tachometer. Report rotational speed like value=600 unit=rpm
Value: value=4500 unit=rpm
